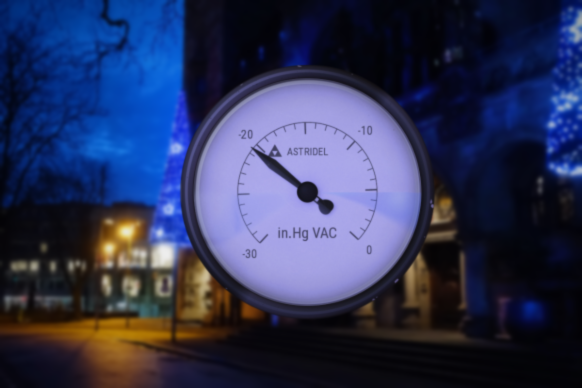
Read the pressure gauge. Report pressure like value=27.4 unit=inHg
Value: value=-20.5 unit=inHg
